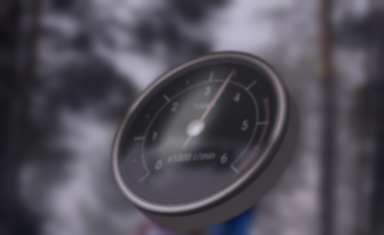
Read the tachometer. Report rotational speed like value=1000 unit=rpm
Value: value=3500 unit=rpm
